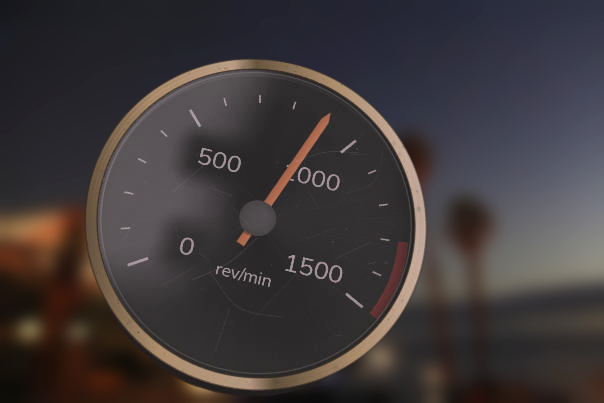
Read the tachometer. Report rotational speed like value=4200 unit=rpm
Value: value=900 unit=rpm
